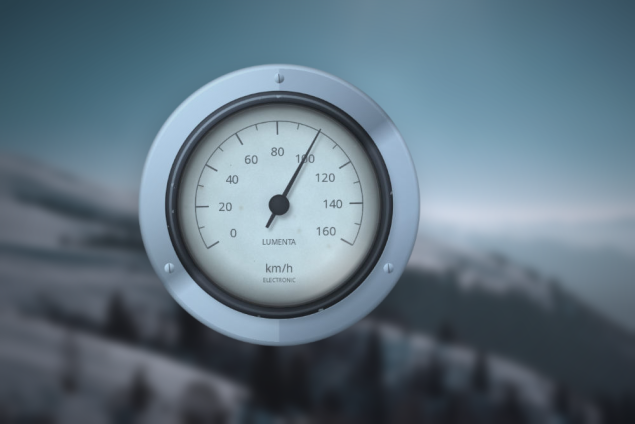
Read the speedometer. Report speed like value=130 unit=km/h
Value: value=100 unit=km/h
